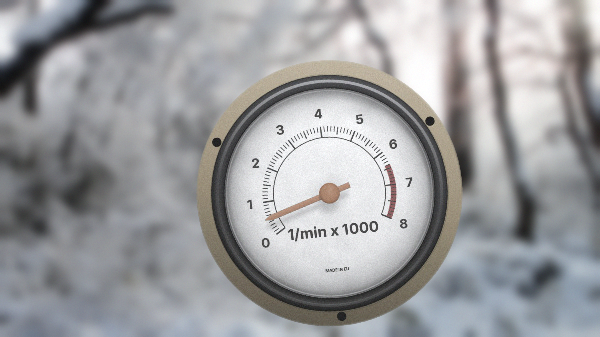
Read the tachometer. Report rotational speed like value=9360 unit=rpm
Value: value=500 unit=rpm
